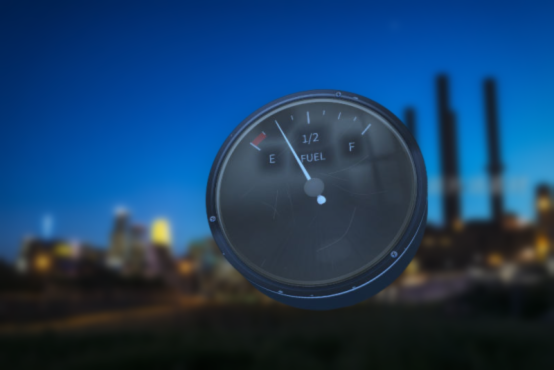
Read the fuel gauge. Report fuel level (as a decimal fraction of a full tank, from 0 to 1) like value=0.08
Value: value=0.25
